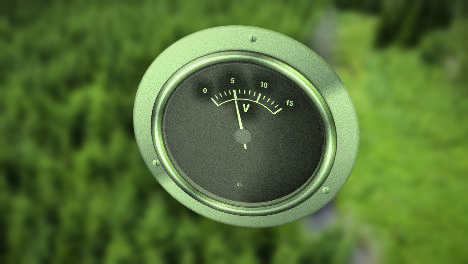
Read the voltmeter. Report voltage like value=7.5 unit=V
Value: value=5 unit=V
